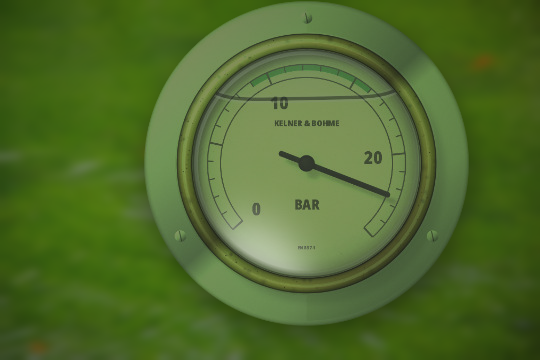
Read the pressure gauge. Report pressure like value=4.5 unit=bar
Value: value=22.5 unit=bar
